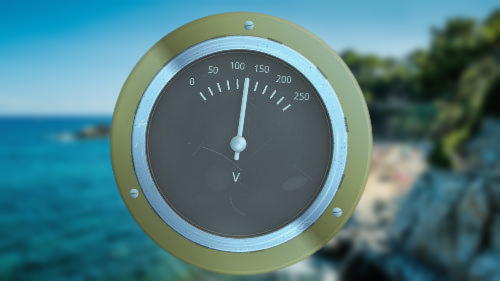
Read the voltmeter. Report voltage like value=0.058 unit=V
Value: value=125 unit=V
